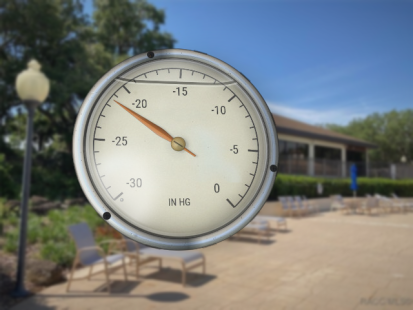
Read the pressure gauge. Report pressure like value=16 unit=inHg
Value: value=-21.5 unit=inHg
